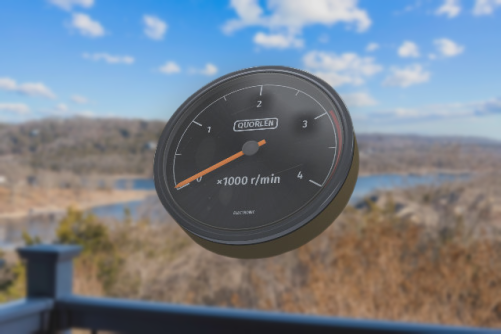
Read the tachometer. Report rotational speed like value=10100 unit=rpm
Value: value=0 unit=rpm
